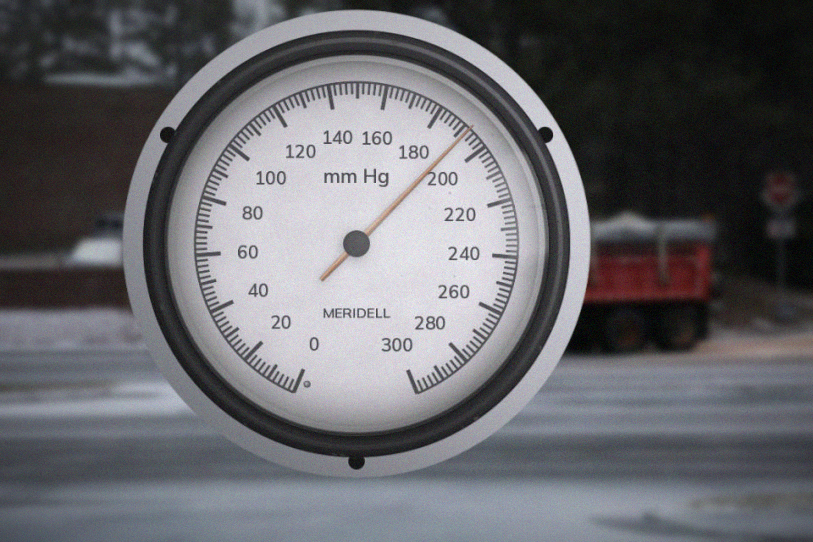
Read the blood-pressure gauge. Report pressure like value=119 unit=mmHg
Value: value=192 unit=mmHg
